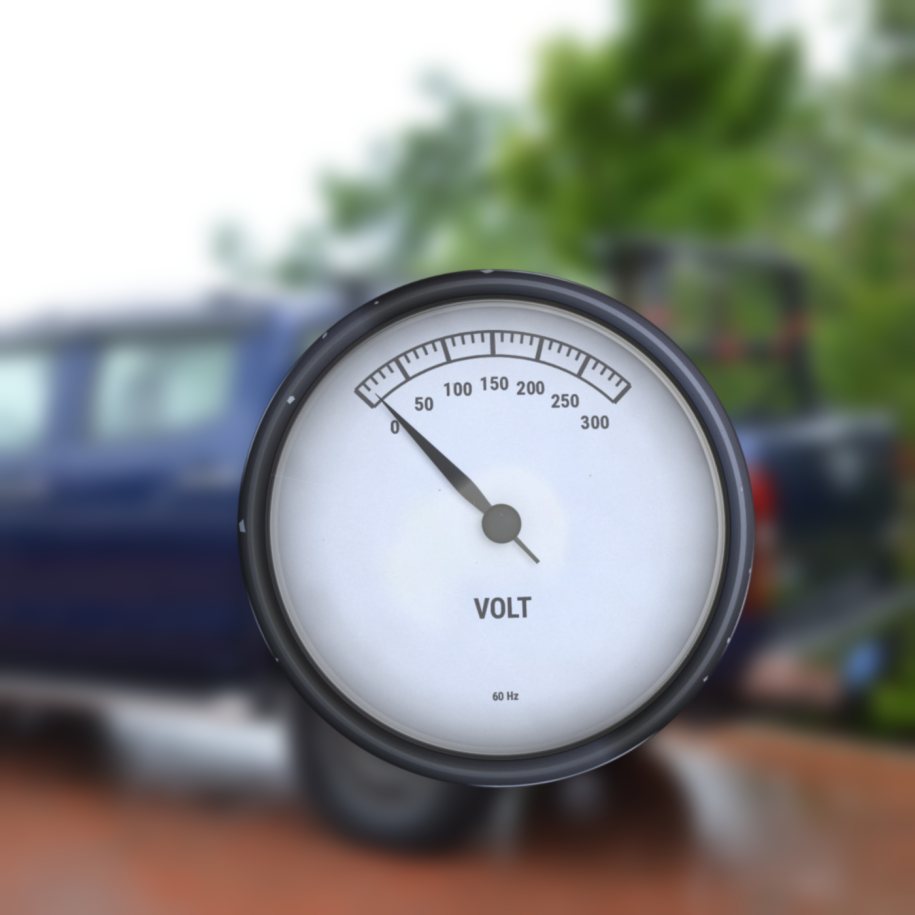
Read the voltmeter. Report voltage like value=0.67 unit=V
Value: value=10 unit=V
